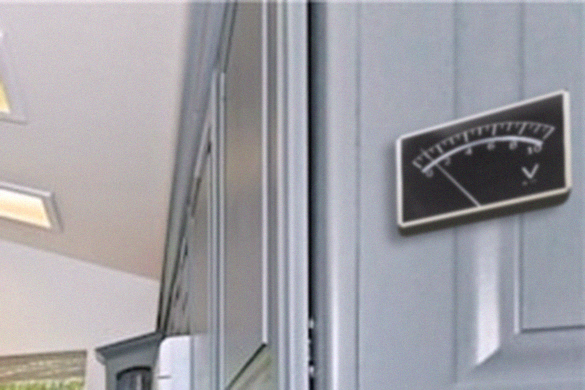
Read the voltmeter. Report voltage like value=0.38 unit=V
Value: value=1 unit=V
